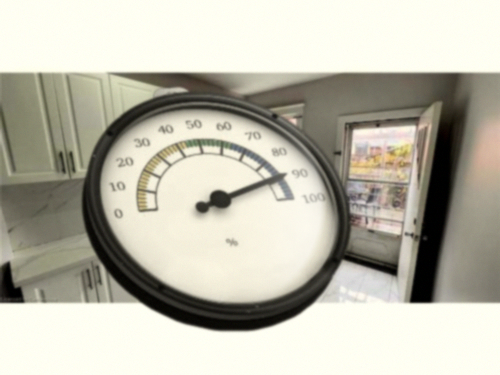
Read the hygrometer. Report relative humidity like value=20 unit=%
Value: value=90 unit=%
